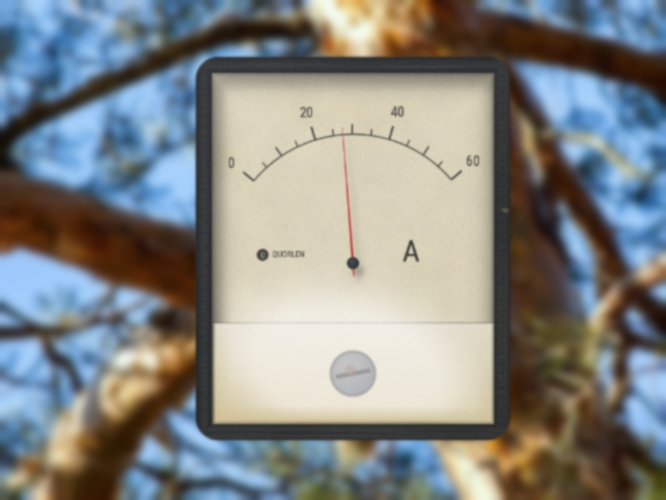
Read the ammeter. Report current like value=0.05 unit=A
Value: value=27.5 unit=A
